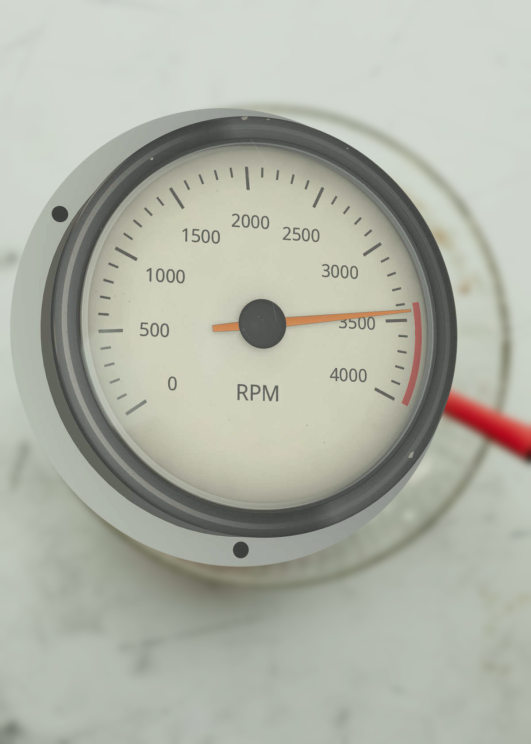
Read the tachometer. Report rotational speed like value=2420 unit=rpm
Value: value=3450 unit=rpm
